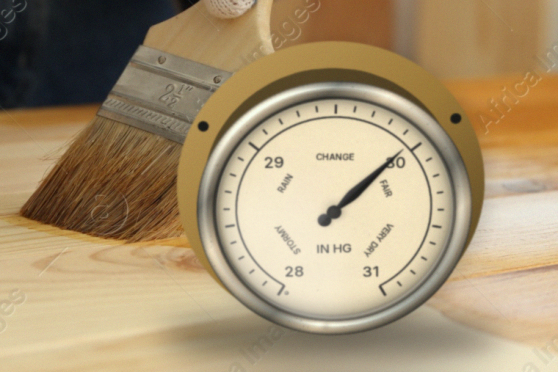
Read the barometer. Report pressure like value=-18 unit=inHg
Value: value=29.95 unit=inHg
